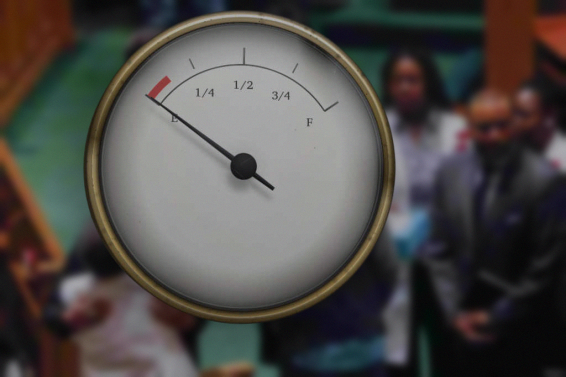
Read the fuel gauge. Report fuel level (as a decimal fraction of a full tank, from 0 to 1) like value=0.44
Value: value=0
